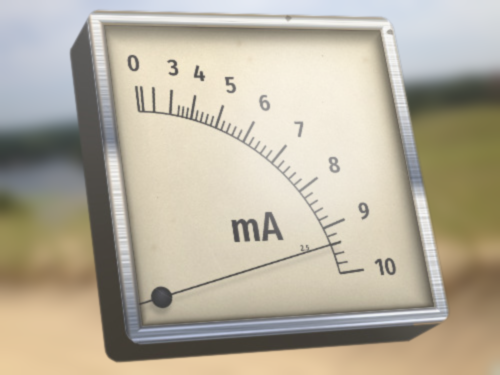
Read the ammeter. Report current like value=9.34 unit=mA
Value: value=9.4 unit=mA
